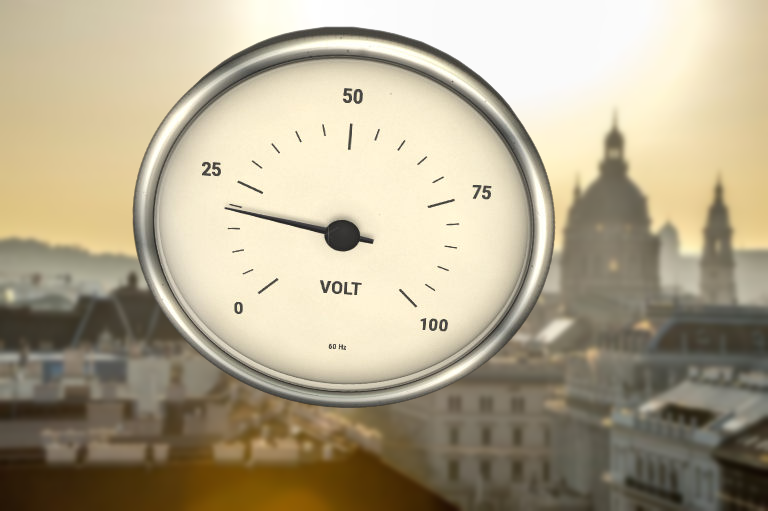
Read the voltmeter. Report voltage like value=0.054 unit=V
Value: value=20 unit=V
